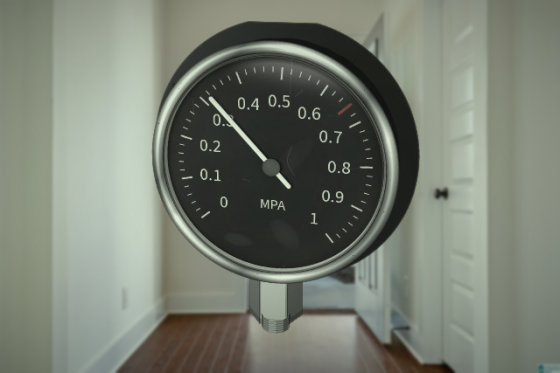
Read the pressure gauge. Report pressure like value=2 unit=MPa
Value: value=0.32 unit=MPa
